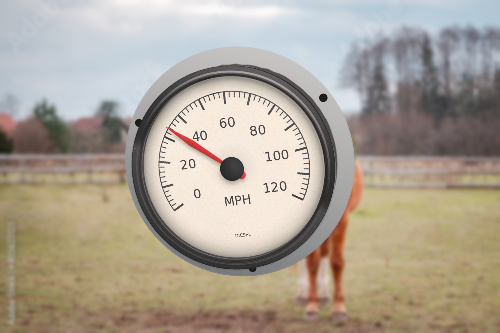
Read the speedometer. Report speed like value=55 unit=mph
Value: value=34 unit=mph
